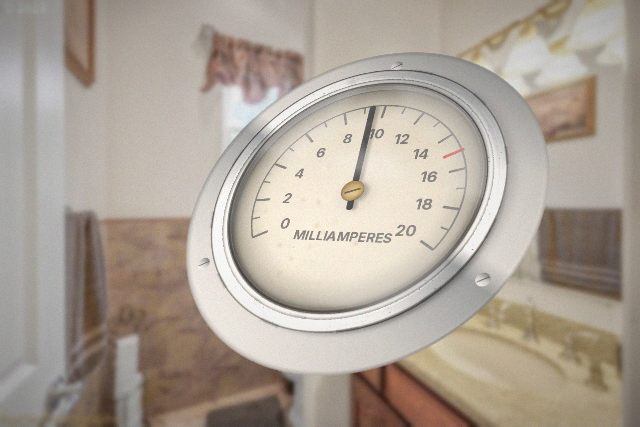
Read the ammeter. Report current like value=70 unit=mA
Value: value=9.5 unit=mA
